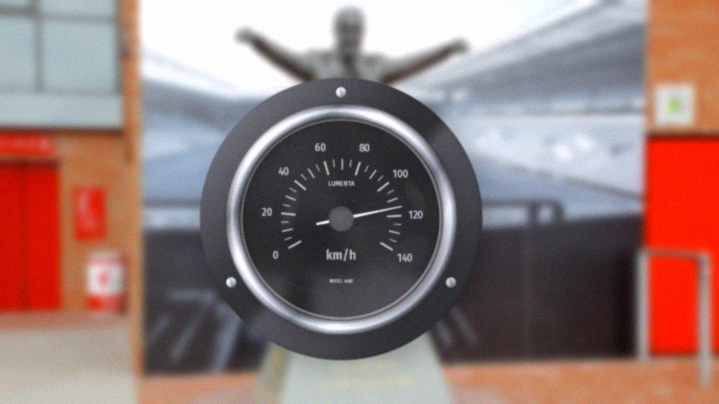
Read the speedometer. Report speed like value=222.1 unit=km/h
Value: value=115 unit=km/h
